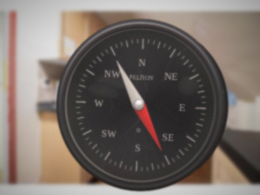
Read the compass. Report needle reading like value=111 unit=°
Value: value=150 unit=°
